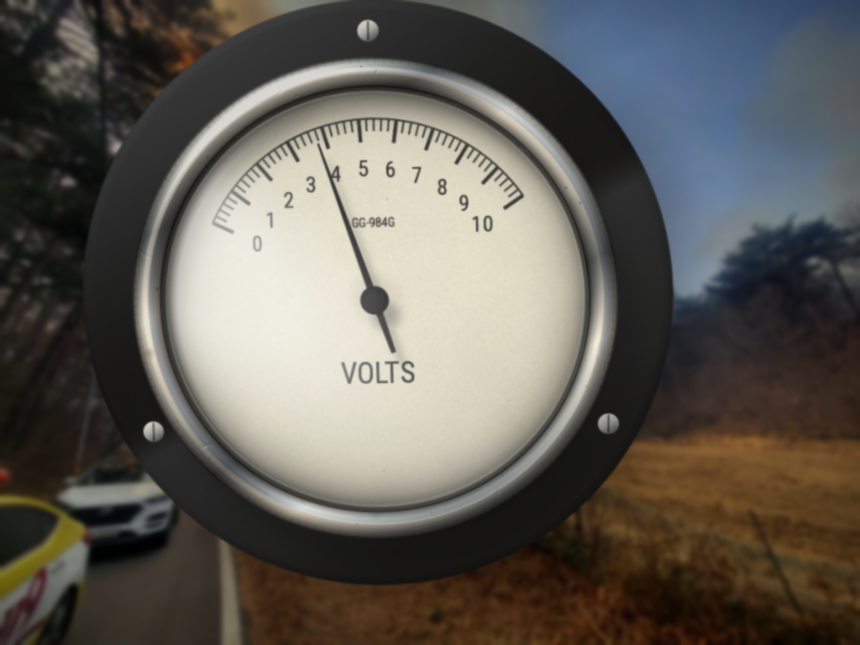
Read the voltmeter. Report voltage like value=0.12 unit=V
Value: value=3.8 unit=V
